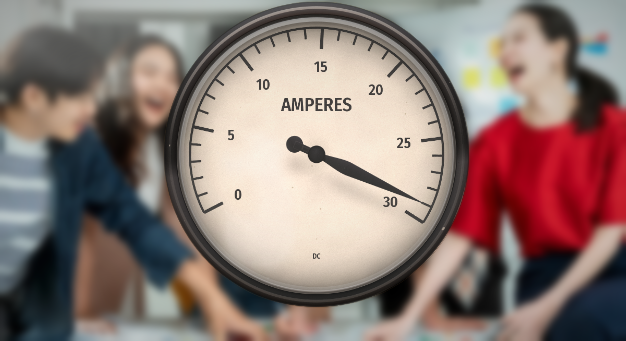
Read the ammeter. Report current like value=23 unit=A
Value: value=29 unit=A
